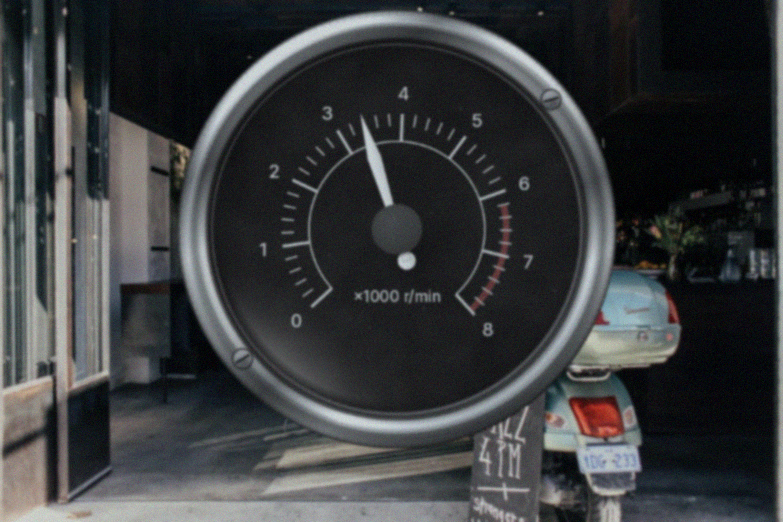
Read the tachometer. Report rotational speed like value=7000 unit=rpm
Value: value=3400 unit=rpm
